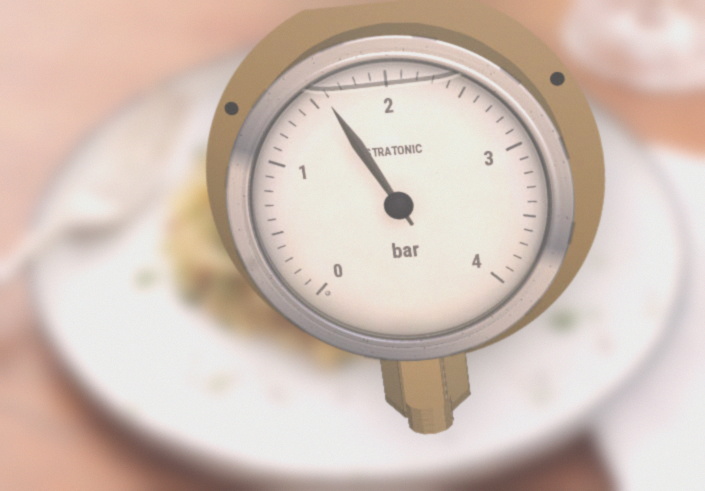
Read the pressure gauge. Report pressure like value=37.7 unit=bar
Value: value=1.6 unit=bar
